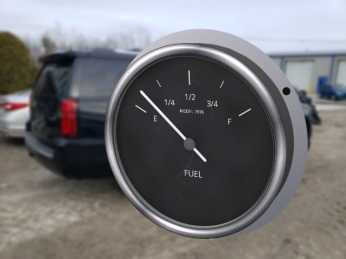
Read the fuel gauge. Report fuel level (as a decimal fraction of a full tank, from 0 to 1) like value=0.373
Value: value=0.125
